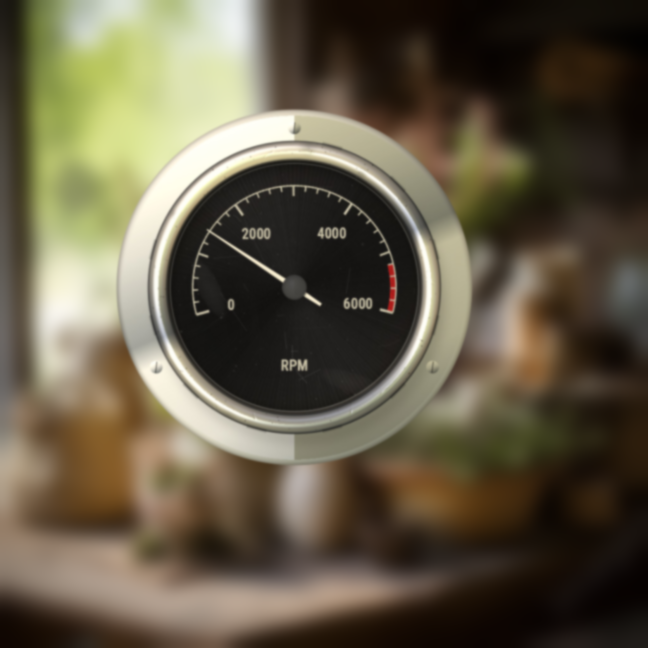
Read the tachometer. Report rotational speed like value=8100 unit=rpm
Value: value=1400 unit=rpm
